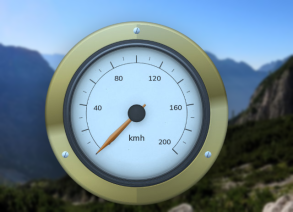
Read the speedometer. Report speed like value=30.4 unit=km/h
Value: value=0 unit=km/h
